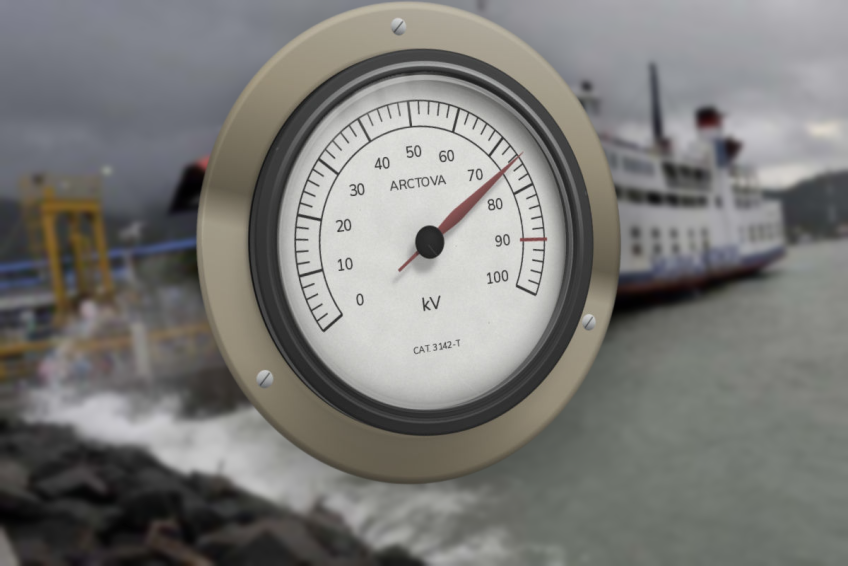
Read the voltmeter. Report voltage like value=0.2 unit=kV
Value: value=74 unit=kV
